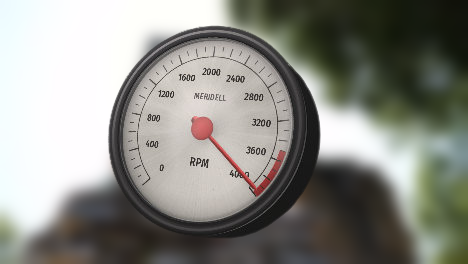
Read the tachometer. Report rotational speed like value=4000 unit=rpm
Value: value=3950 unit=rpm
